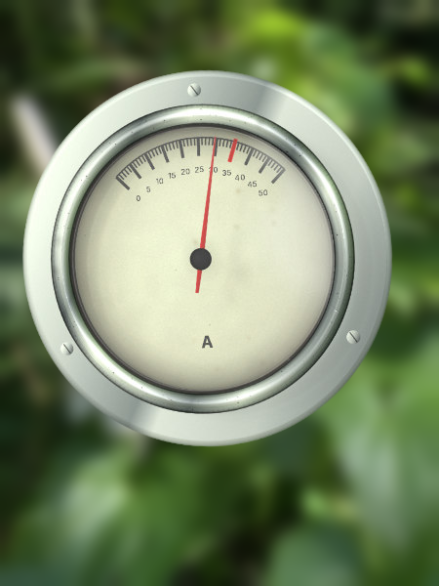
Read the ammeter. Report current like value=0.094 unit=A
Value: value=30 unit=A
